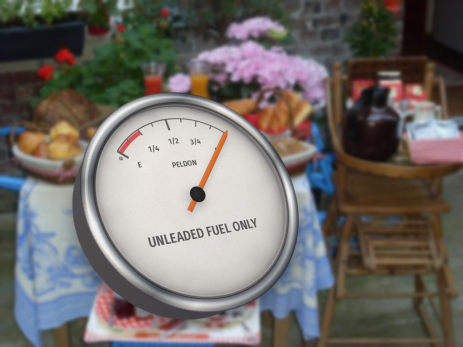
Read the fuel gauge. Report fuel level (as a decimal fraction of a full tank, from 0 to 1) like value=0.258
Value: value=1
